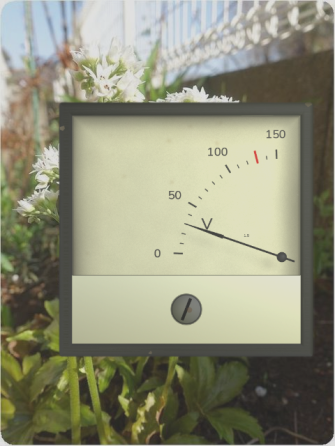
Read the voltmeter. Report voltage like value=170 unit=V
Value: value=30 unit=V
